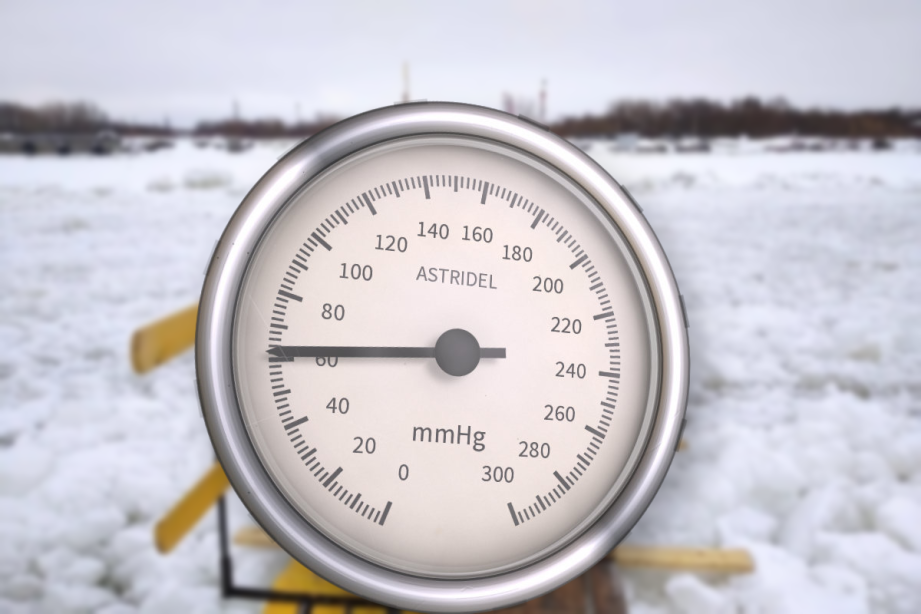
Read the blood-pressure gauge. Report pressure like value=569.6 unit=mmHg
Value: value=62 unit=mmHg
